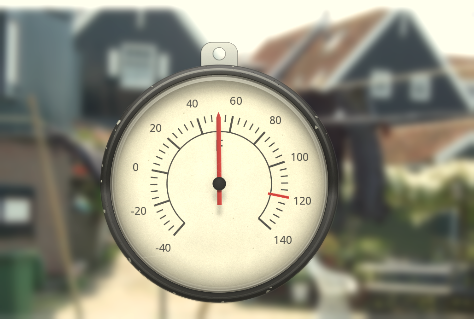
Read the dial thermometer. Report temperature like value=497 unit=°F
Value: value=52 unit=°F
